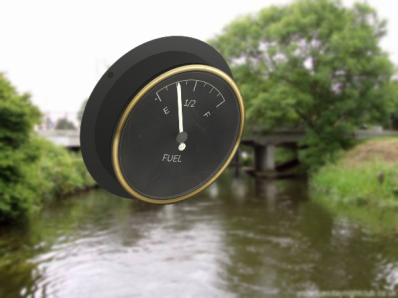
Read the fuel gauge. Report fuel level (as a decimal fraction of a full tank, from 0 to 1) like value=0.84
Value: value=0.25
